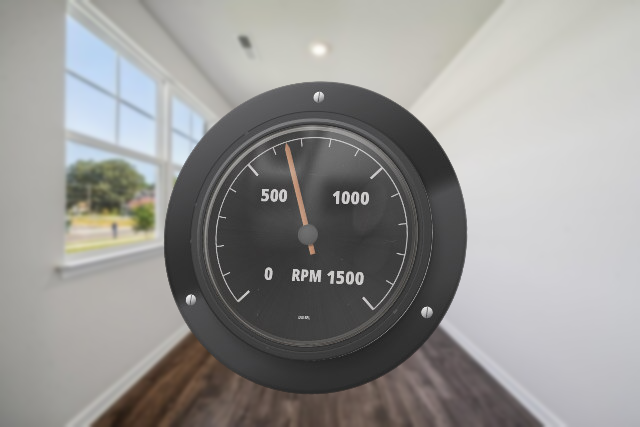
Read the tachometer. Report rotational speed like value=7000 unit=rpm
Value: value=650 unit=rpm
